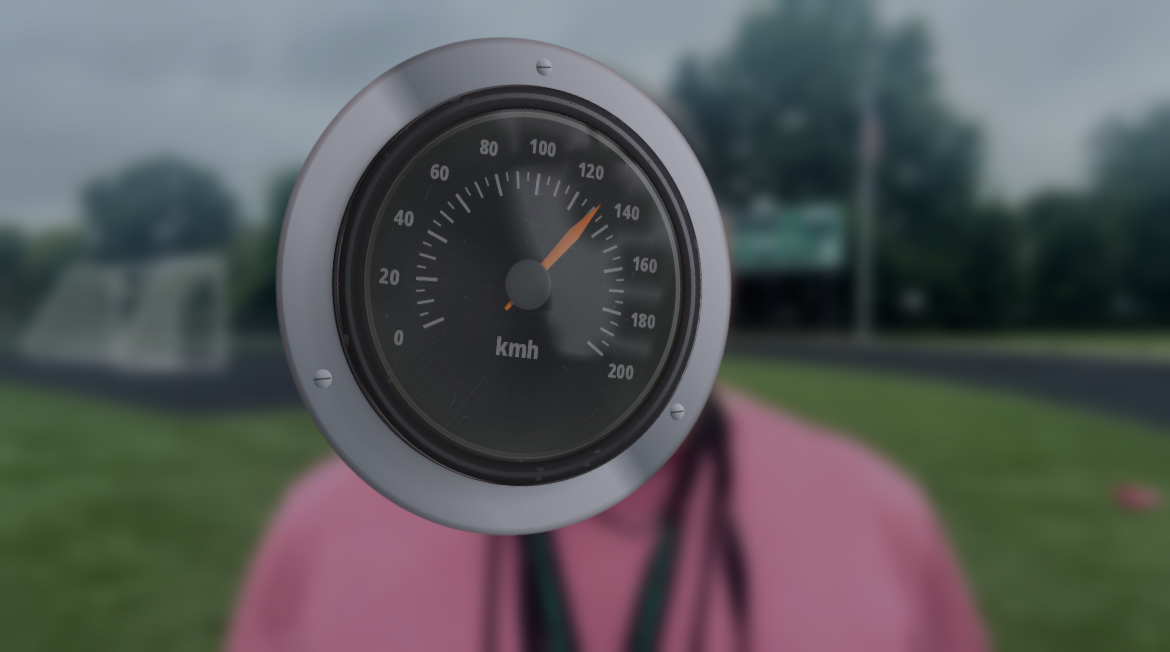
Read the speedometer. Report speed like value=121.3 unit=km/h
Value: value=130 unit=km/h
